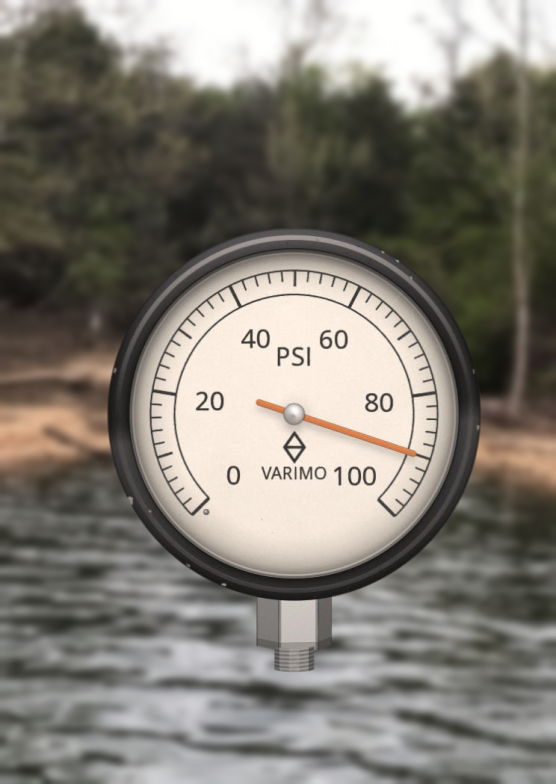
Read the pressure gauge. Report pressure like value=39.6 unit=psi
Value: value=90 unit=psi
